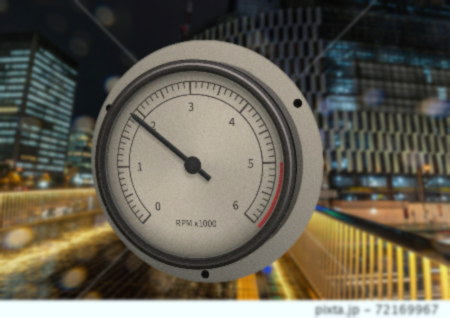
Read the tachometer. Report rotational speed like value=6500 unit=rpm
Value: value=1900 unit=rpm
